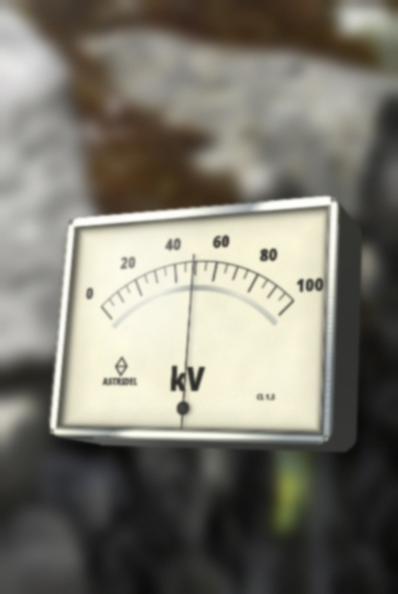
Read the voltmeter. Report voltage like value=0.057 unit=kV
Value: value=50 unit=kV
